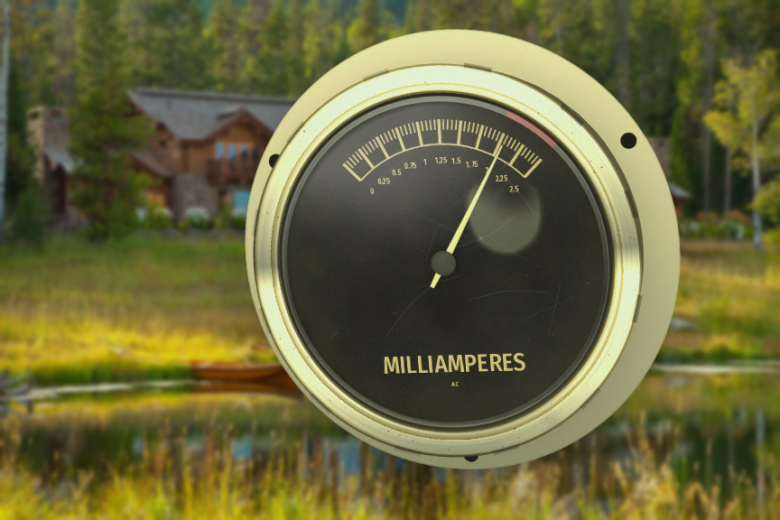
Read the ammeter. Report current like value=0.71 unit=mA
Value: value=2.05 unit=mA
